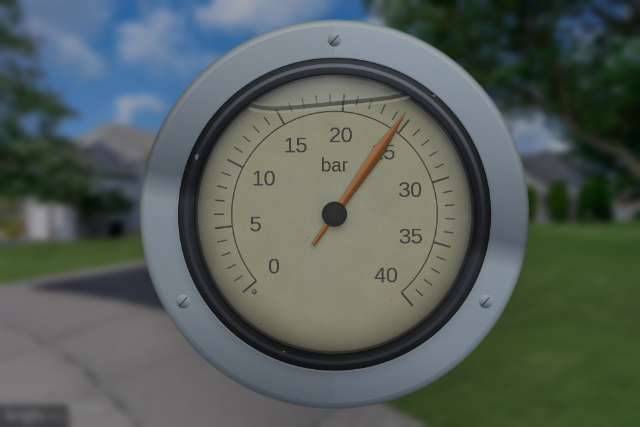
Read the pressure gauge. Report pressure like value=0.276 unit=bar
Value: value=24.5 unit=bar
